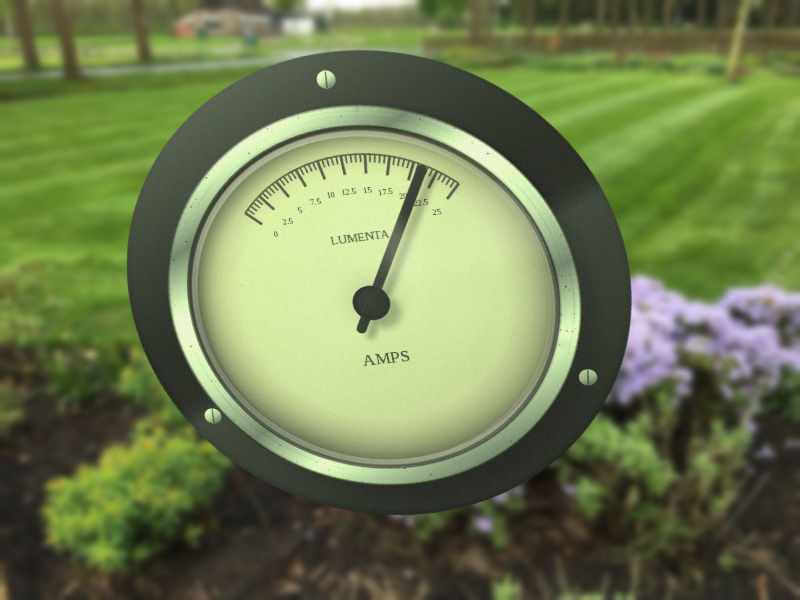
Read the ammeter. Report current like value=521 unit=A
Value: value=21 unit=A
